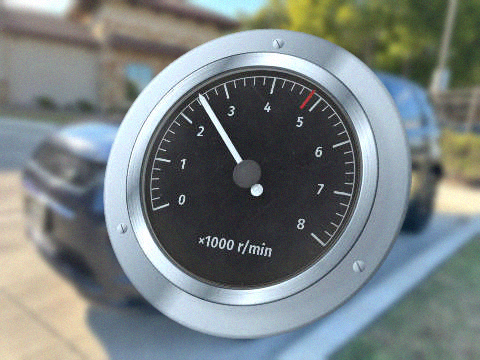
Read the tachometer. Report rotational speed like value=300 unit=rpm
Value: value=2500 unit=rpm
